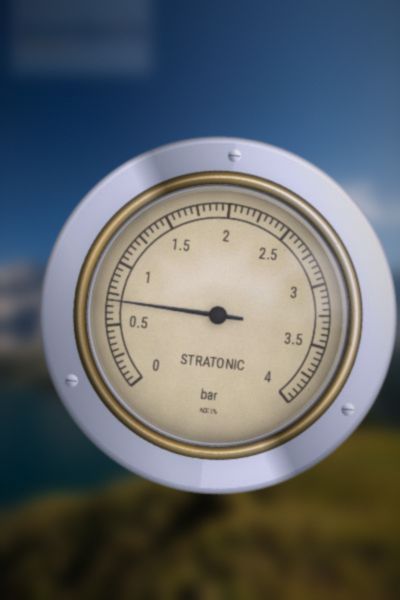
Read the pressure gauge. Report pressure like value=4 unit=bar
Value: value=0.7 unit=bar
